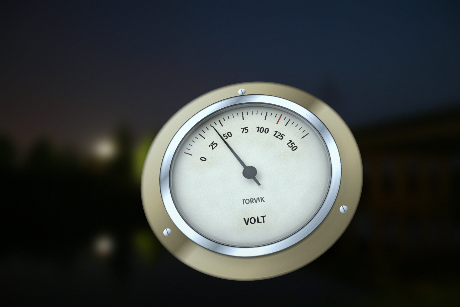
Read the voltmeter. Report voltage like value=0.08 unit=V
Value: value=40 unit=V
